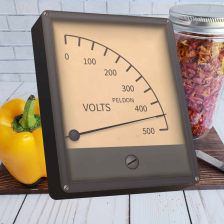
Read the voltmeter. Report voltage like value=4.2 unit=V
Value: value=450 unit=V
